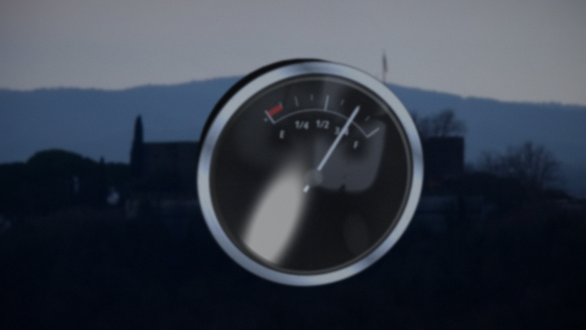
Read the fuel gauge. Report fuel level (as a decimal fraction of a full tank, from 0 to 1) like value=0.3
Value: value=0.75
